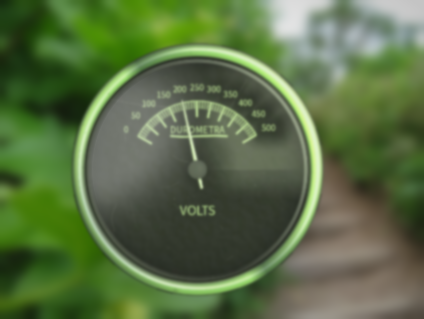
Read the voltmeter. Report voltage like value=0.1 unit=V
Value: value=200 unit=V
